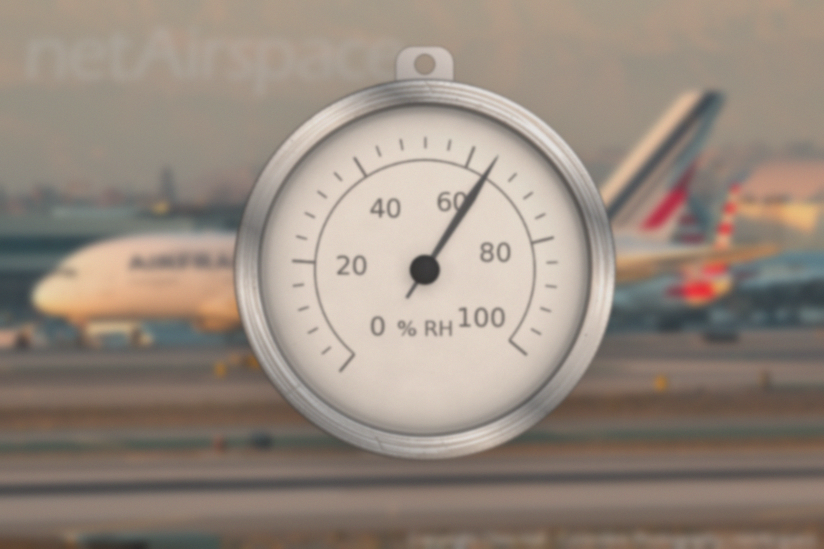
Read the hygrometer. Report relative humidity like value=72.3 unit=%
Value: value=64 unit=%
